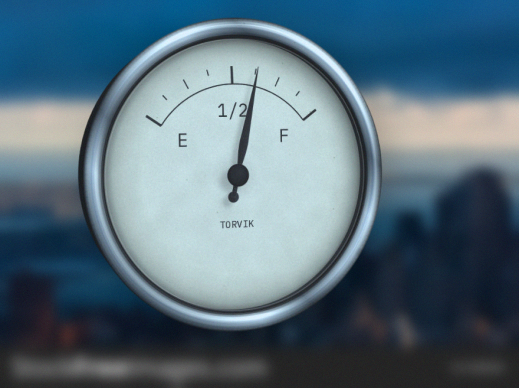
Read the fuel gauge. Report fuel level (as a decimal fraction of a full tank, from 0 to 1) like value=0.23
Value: value=0.625
